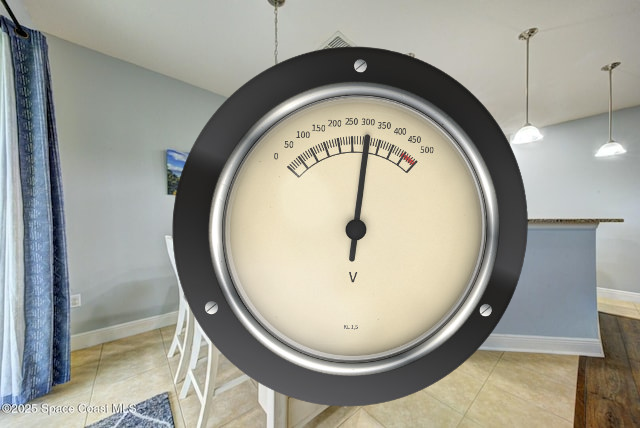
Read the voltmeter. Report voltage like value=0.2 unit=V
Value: value=300 unit=V
